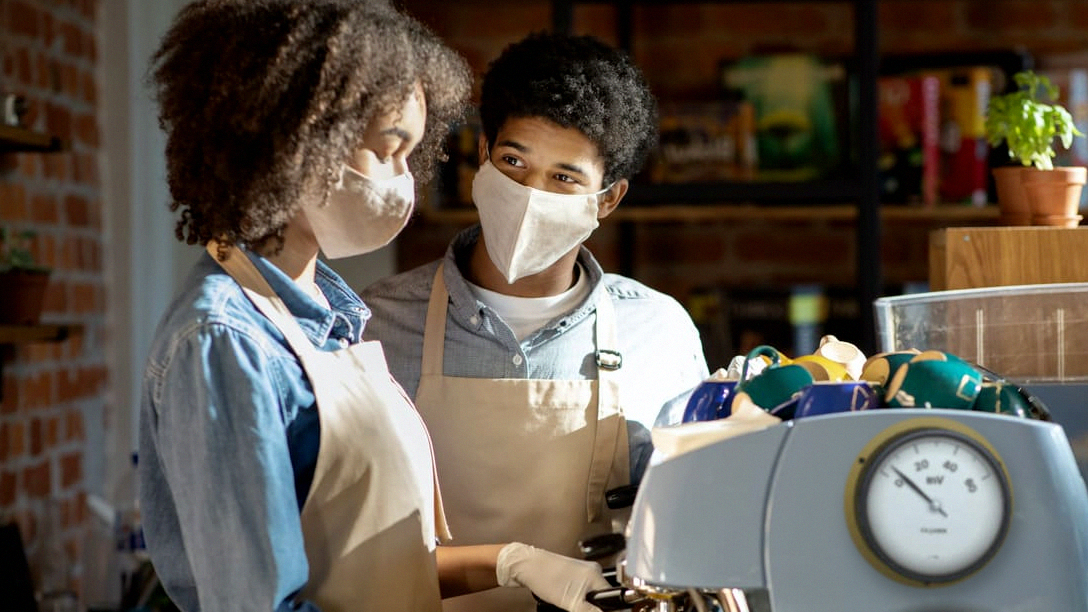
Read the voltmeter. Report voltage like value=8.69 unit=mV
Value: value=5 unit=mV
